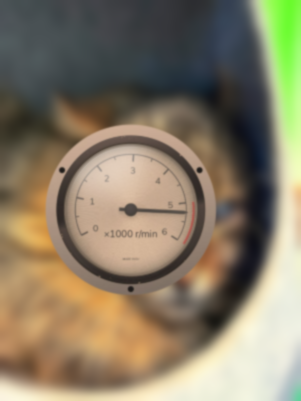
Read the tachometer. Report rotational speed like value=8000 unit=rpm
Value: value=5250 unit=rpm
